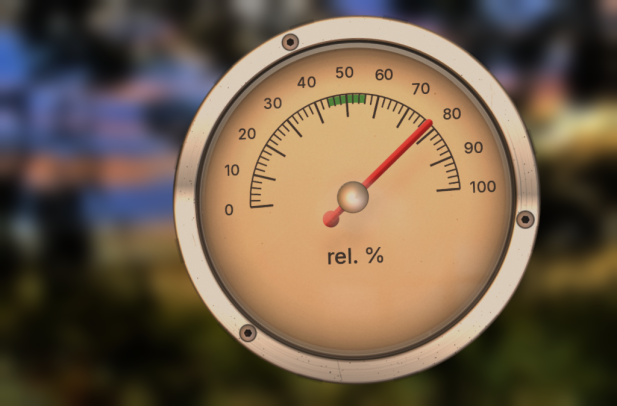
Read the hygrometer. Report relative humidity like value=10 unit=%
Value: value=78 unit=%
